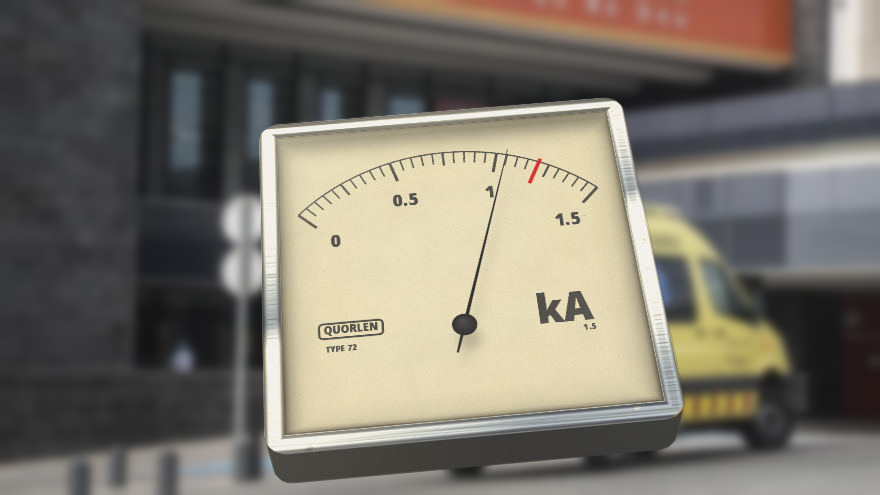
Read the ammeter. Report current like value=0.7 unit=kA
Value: value=1.05 unit=kA
